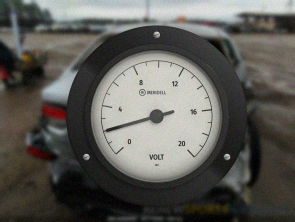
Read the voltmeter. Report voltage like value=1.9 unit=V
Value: value=2 unit=V
